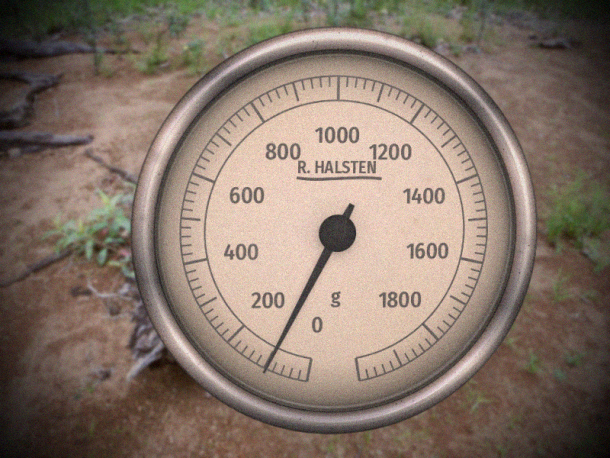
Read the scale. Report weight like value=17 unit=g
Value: value=100 unit=g
